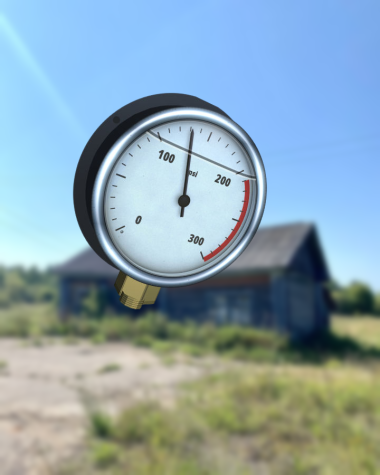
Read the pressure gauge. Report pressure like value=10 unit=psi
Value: value=130 unit=psi
